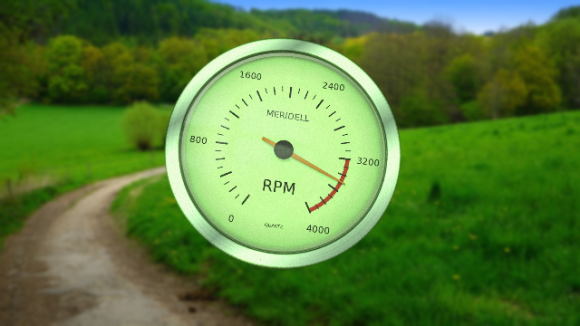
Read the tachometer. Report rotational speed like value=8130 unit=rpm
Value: value=3500 unit=rpm
